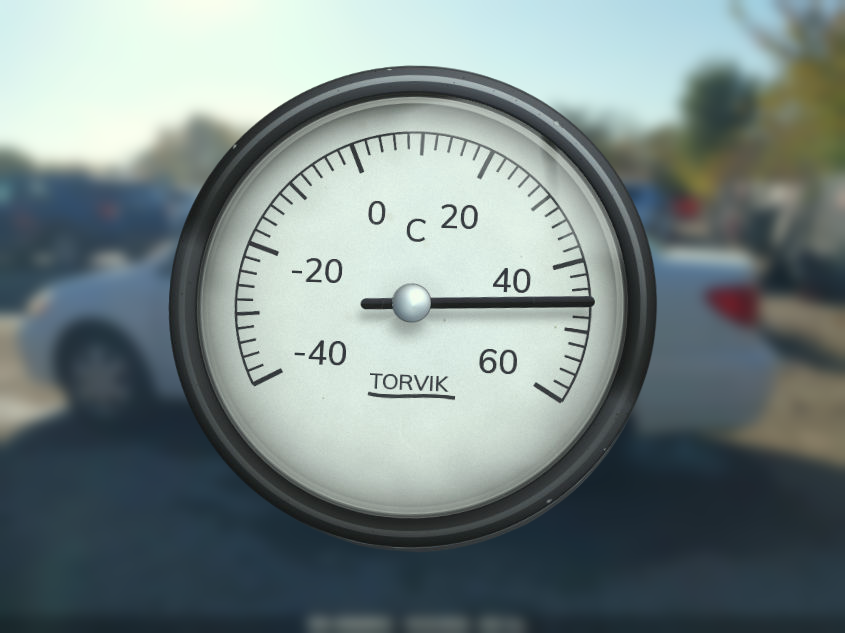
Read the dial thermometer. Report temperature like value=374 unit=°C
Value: value=46 unit=°C
